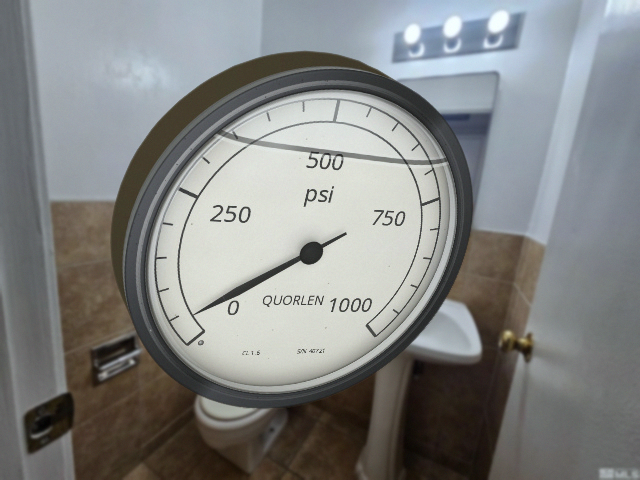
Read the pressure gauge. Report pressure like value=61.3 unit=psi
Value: value=50 unit=psi
